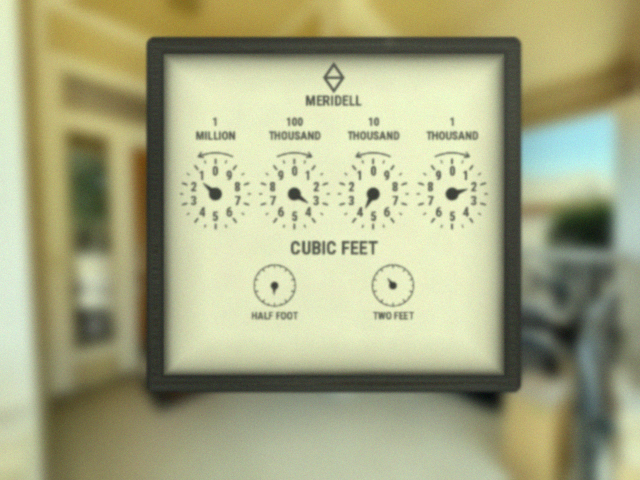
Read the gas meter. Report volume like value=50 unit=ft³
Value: value=134200 unit=ft³
